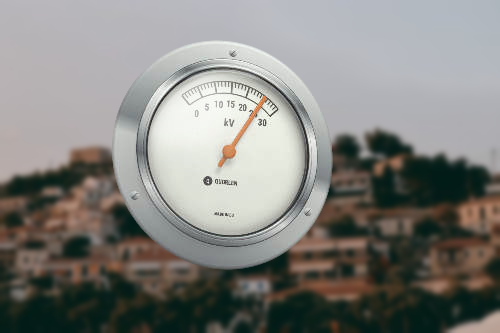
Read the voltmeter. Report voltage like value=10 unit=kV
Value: value=25 unit=kV
